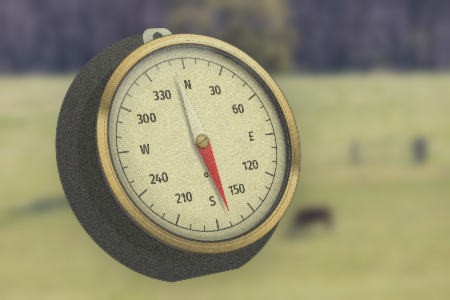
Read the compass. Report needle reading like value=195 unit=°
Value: value=170 unit=°
